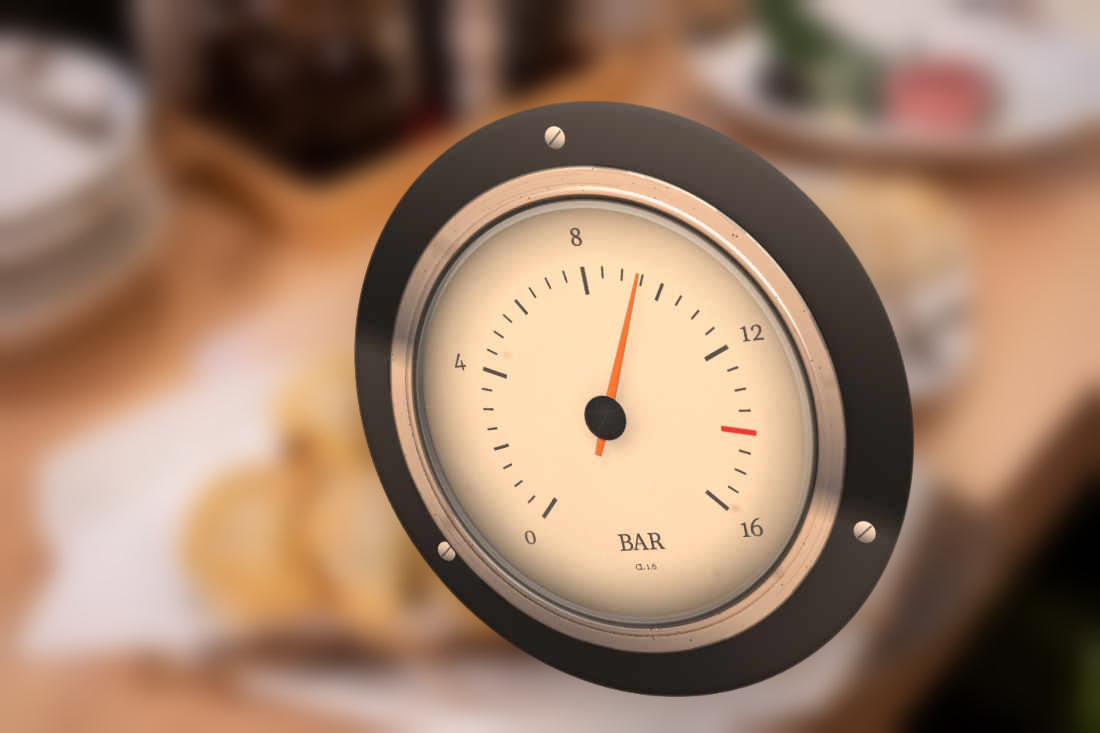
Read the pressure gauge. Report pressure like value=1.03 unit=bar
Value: value=9.5 unit=bar
